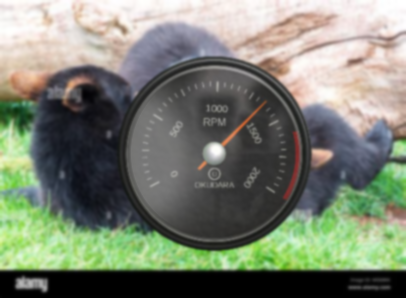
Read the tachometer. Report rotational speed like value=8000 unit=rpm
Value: value=1350 unit=rpm
